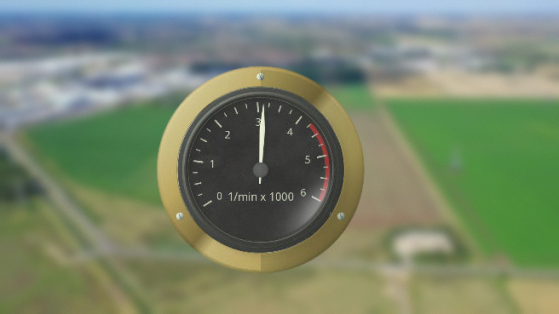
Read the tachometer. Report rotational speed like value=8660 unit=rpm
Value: value=3125 unit=rpm
